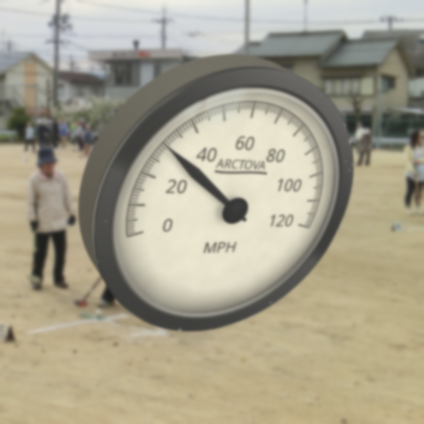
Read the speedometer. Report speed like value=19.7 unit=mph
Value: value=30 unit=mph
